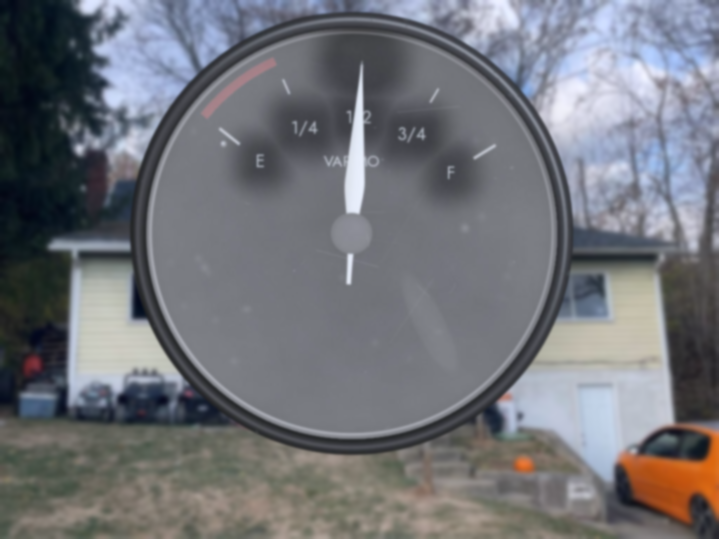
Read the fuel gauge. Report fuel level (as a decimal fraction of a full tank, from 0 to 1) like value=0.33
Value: value=0.5
